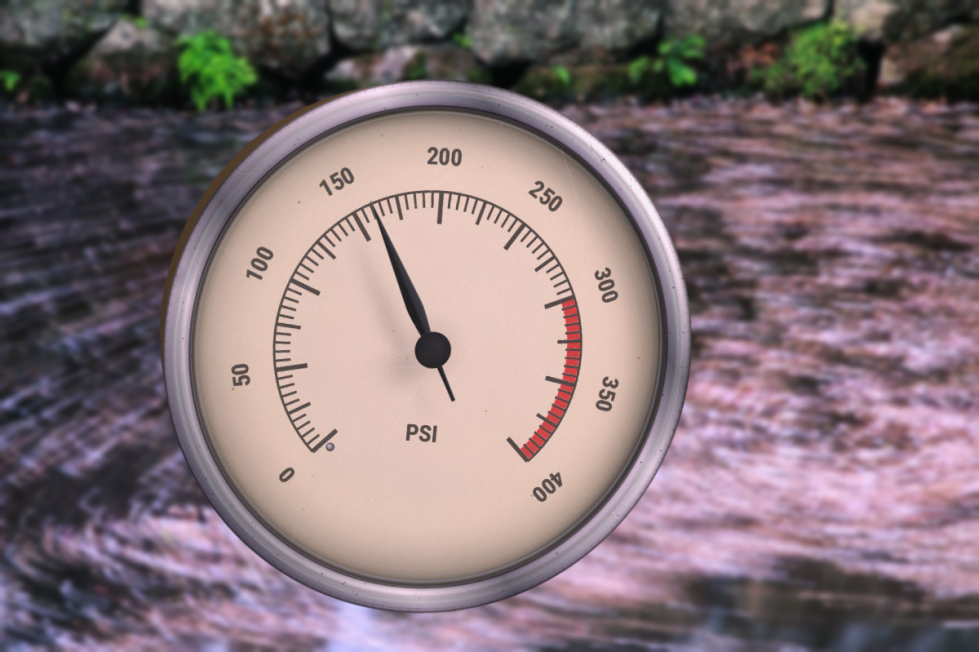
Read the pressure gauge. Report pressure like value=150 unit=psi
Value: value=160 unit=psi
